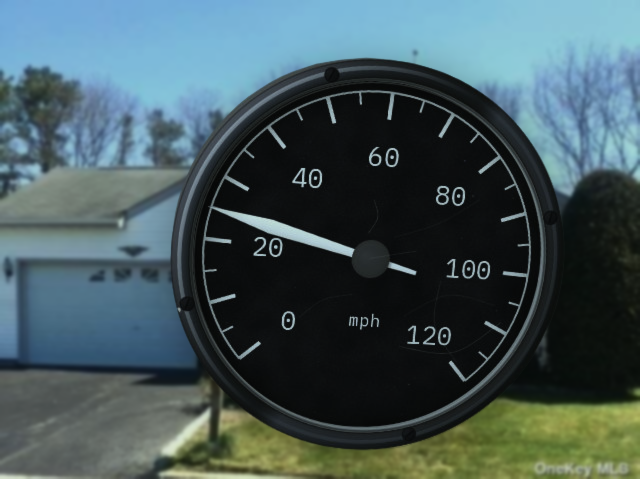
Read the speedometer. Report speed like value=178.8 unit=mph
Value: value=25 unit=mph
